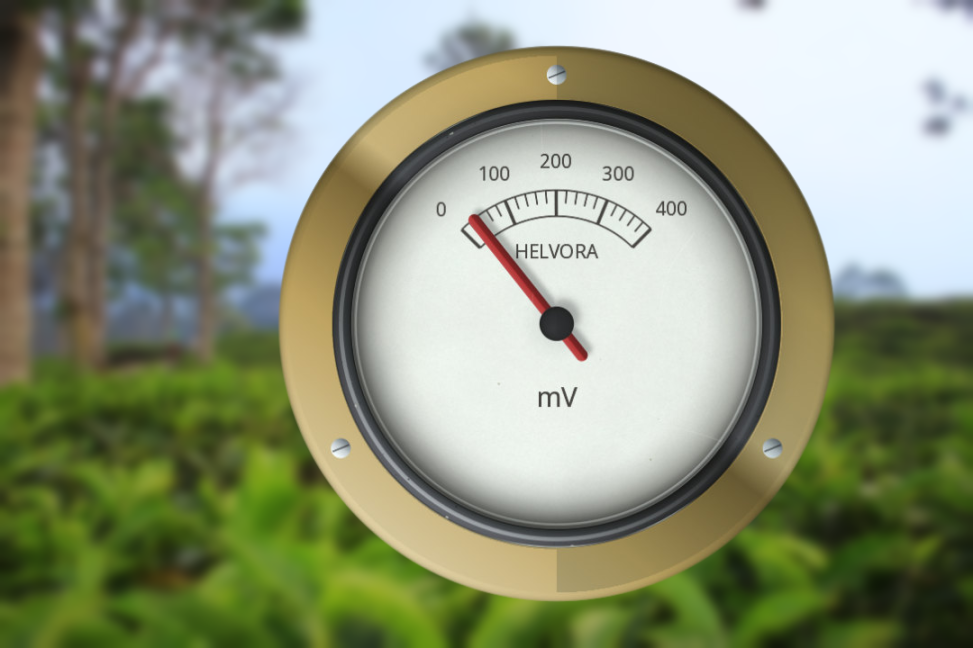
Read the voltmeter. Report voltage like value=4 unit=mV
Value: value=30 unit=mV
